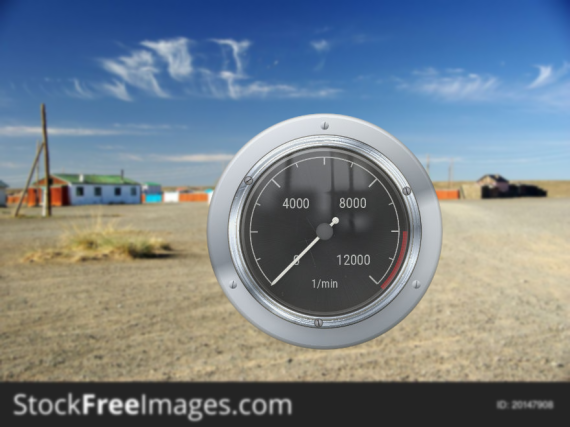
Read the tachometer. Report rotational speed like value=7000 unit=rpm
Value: value=0 unit=rpm
